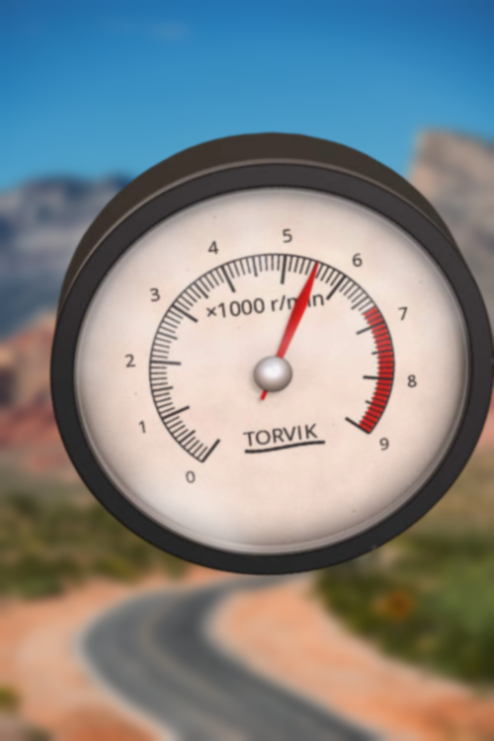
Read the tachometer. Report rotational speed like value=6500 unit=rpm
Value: value=5500 unit=rpm
